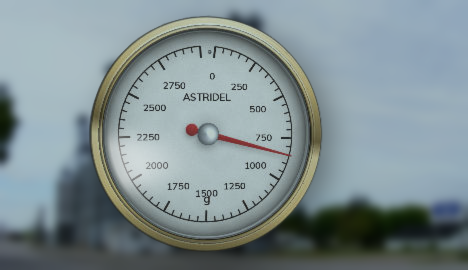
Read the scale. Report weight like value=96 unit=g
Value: value=850 unit=g
